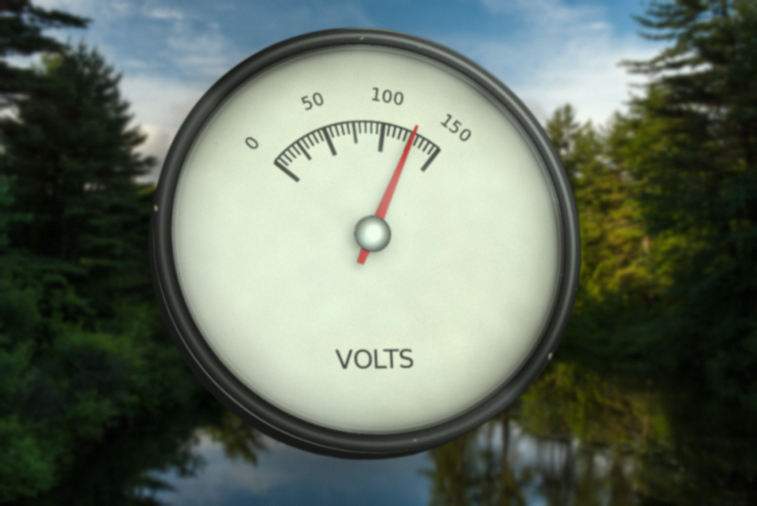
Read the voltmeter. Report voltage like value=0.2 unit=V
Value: value=125 unit=V
